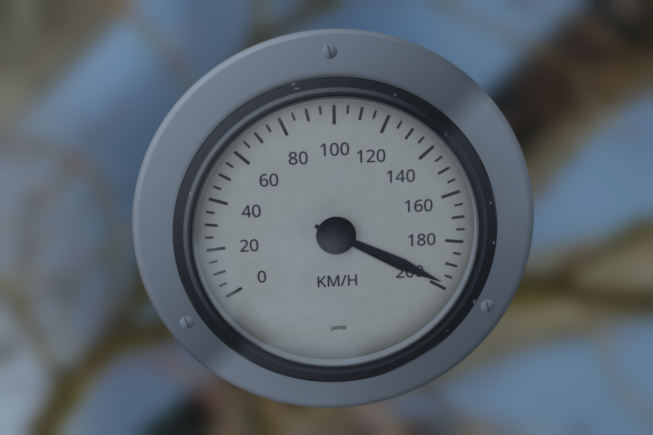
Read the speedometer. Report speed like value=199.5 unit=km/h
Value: value=197.5 unit=km/h
